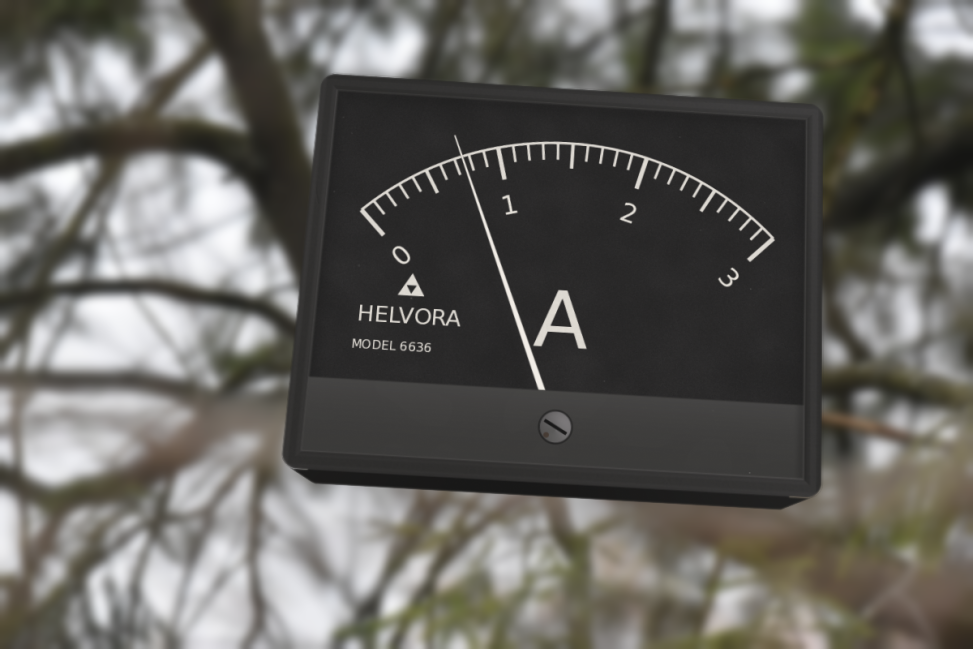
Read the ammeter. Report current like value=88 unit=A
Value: value=0.75 unit=A
